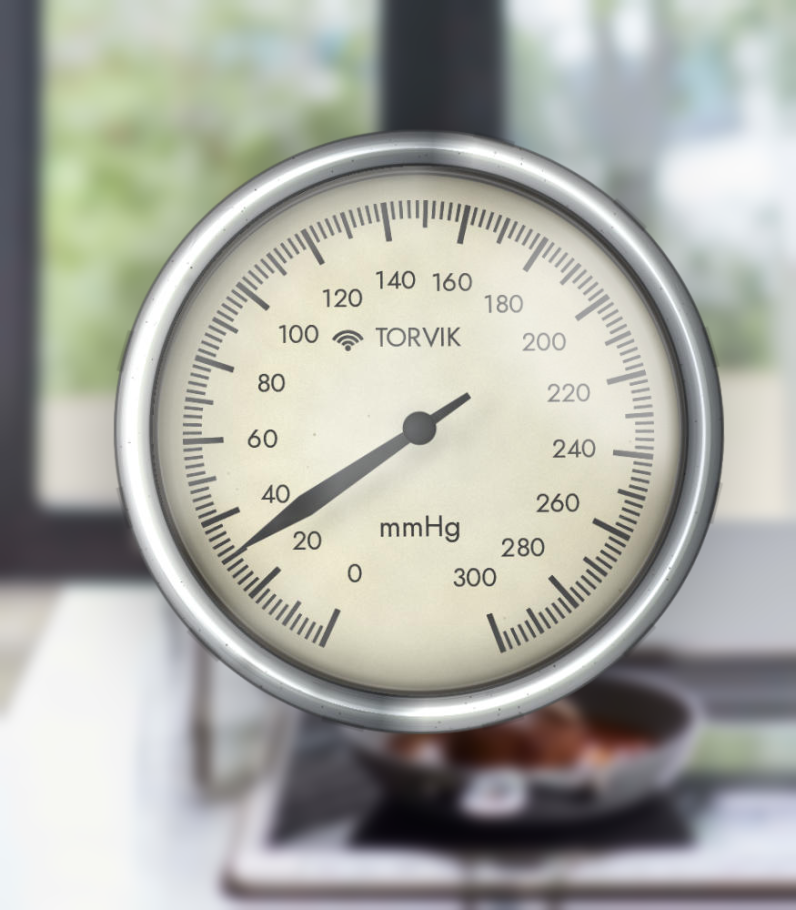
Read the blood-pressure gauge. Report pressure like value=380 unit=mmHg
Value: value=30 unit=mmHg
